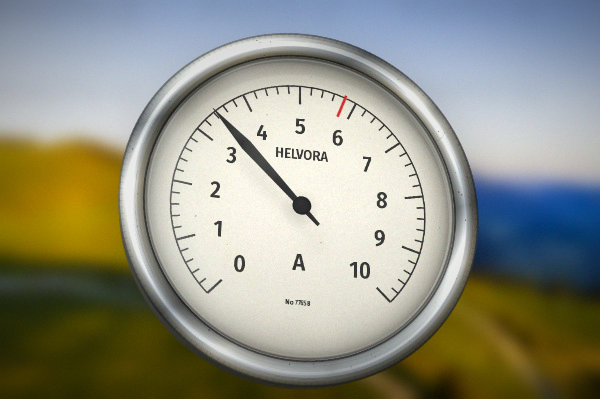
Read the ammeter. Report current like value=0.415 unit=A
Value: value=3.4 unit=A
